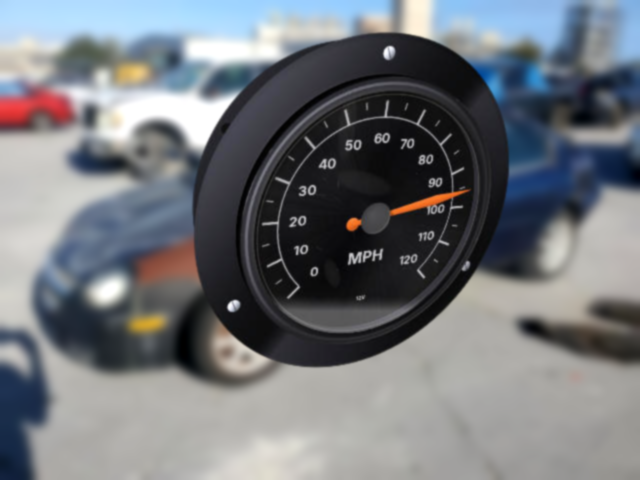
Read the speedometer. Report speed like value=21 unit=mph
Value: value=95 unit=mph
